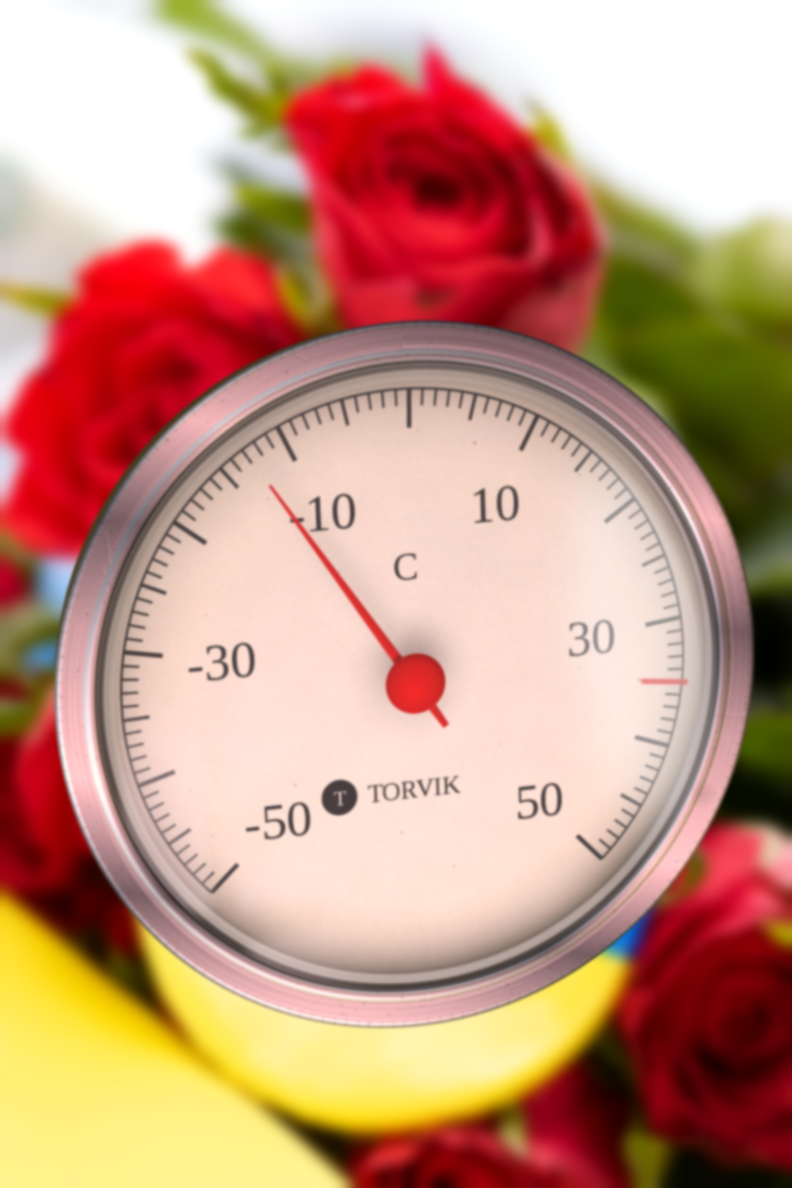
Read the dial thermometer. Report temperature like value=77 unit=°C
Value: value=-13 unit=°C
